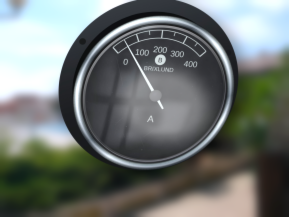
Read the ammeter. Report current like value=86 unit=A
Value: value=50 unit=A
